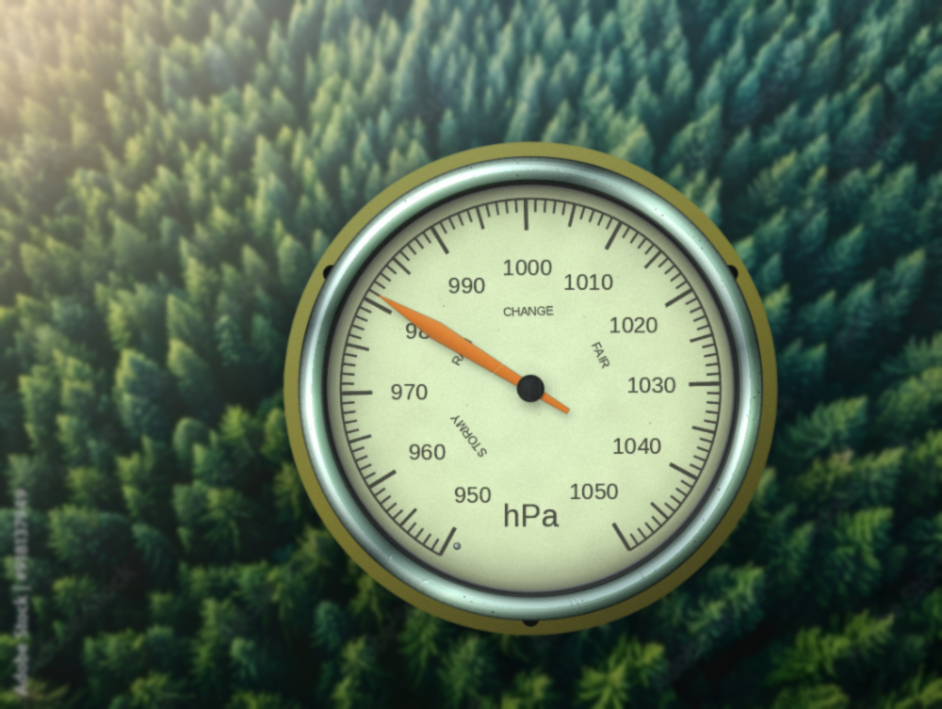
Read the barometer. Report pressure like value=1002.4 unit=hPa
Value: value=981 unit=hPa
